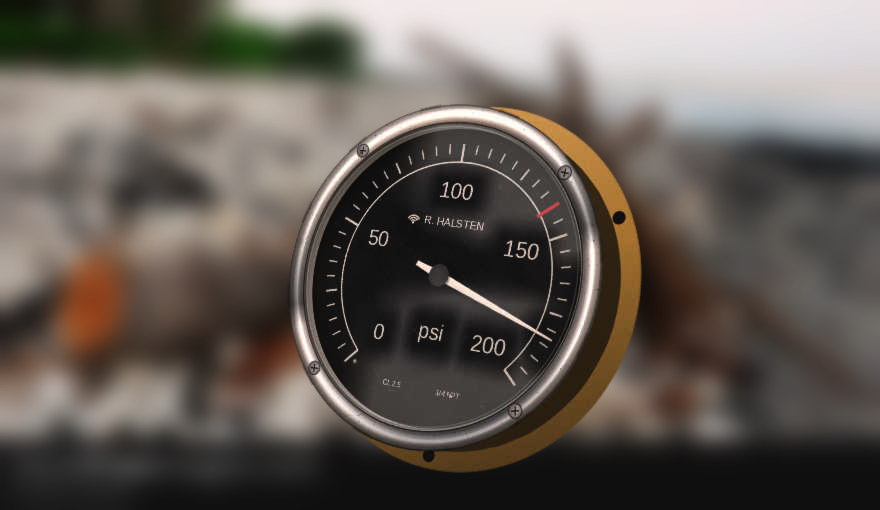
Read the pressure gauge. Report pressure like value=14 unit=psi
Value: value=182.5 unit=psi
